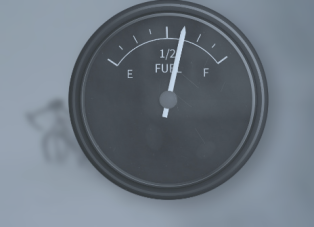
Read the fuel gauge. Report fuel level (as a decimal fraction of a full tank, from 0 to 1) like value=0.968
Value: value=0.625
